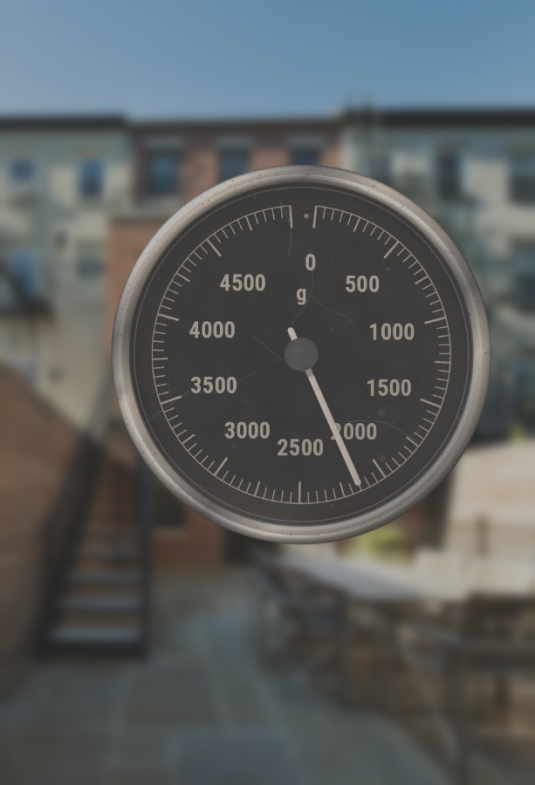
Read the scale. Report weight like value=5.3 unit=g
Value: value=2150 unit=g
